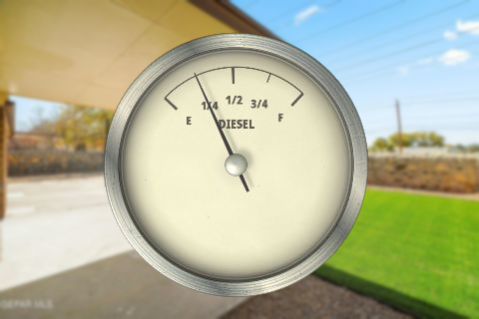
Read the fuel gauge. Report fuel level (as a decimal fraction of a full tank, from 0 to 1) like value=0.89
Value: value=0.25
